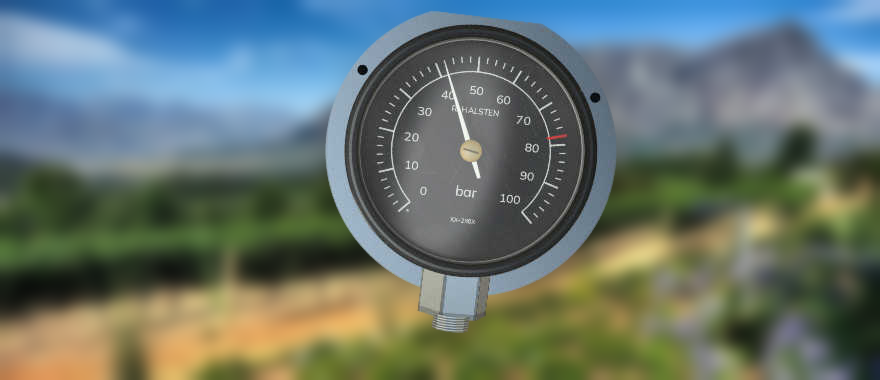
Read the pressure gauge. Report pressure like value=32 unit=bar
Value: value=42 unit=bar
